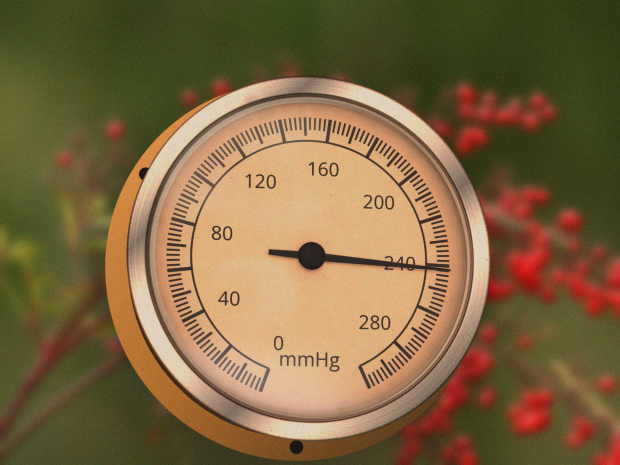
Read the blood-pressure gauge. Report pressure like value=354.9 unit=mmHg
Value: value=242 unit=mmHg
